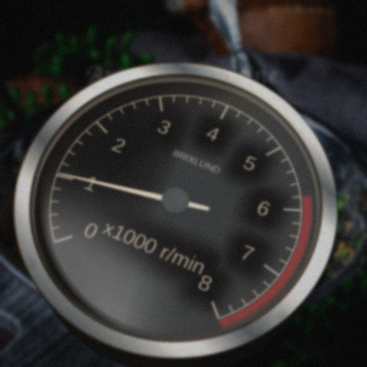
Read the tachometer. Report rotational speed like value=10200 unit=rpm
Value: value=1000 unit=rpm
